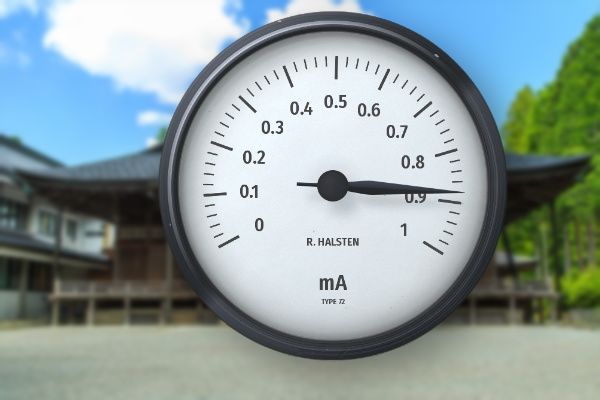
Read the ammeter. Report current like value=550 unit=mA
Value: value=0.88 unit=mA
